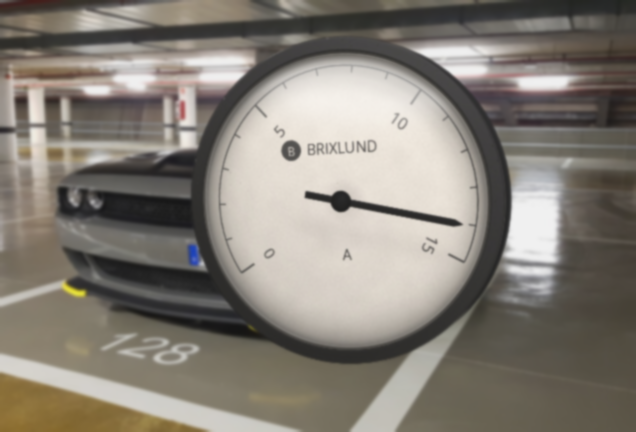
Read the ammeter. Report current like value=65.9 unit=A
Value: value=14 unit=A
